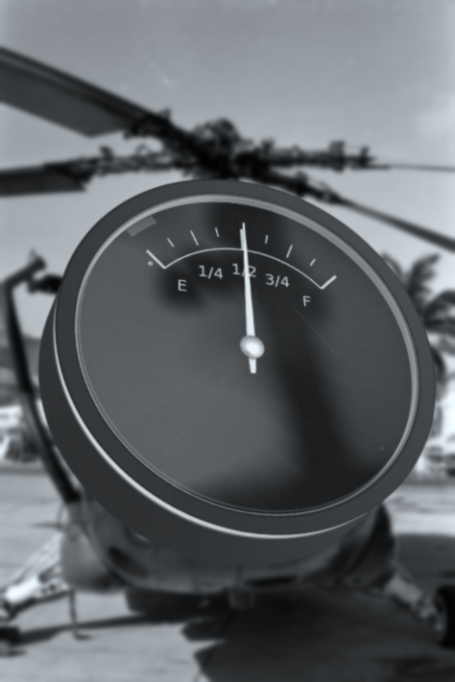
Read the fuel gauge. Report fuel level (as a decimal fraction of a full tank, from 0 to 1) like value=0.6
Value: value=0.5
